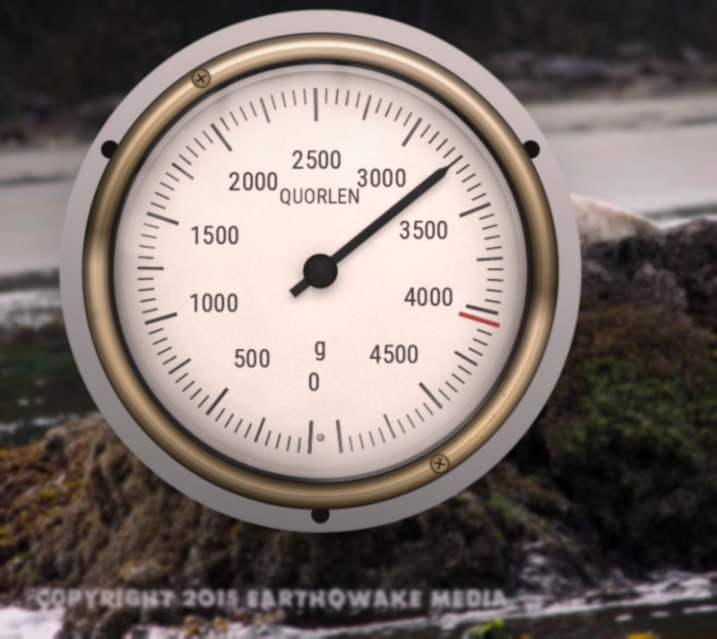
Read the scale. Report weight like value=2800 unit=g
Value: value=3250 unit=g
